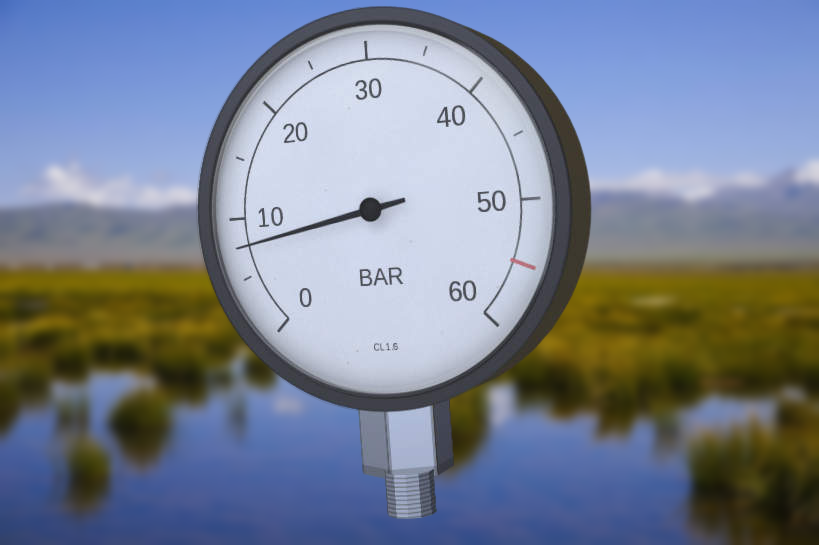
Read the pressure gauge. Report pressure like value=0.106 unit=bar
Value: value=7.5 unit=bar
